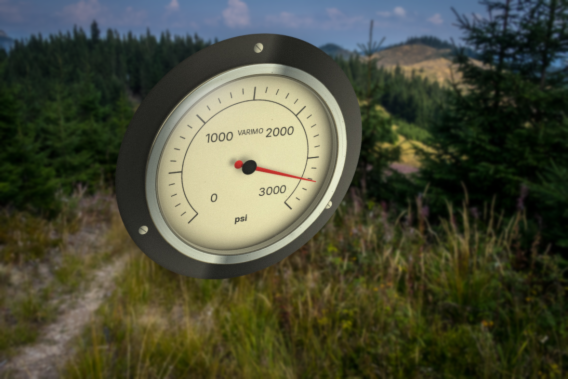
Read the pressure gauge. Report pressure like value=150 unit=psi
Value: value=2700 unit=psi
